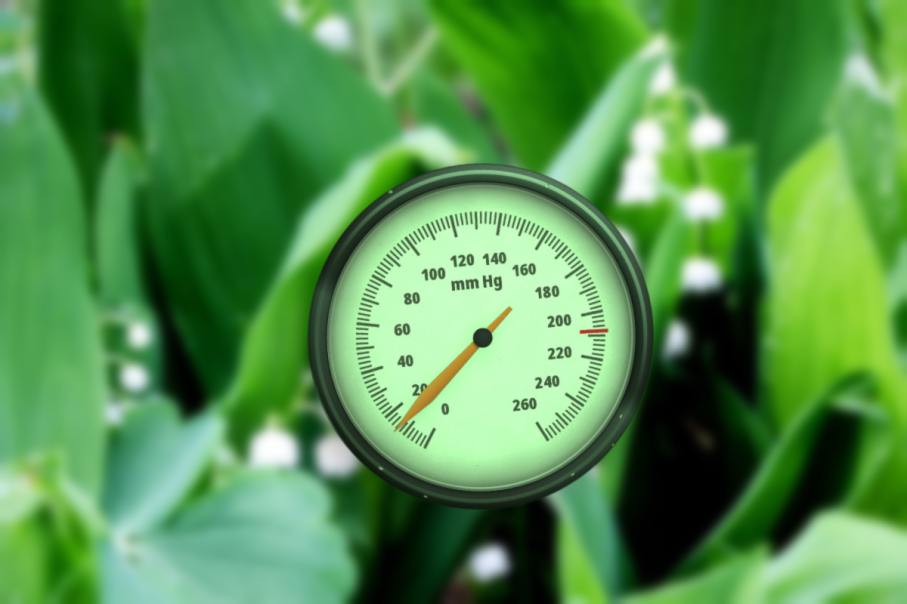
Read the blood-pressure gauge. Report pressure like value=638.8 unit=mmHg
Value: value=14 unit=mmHg
